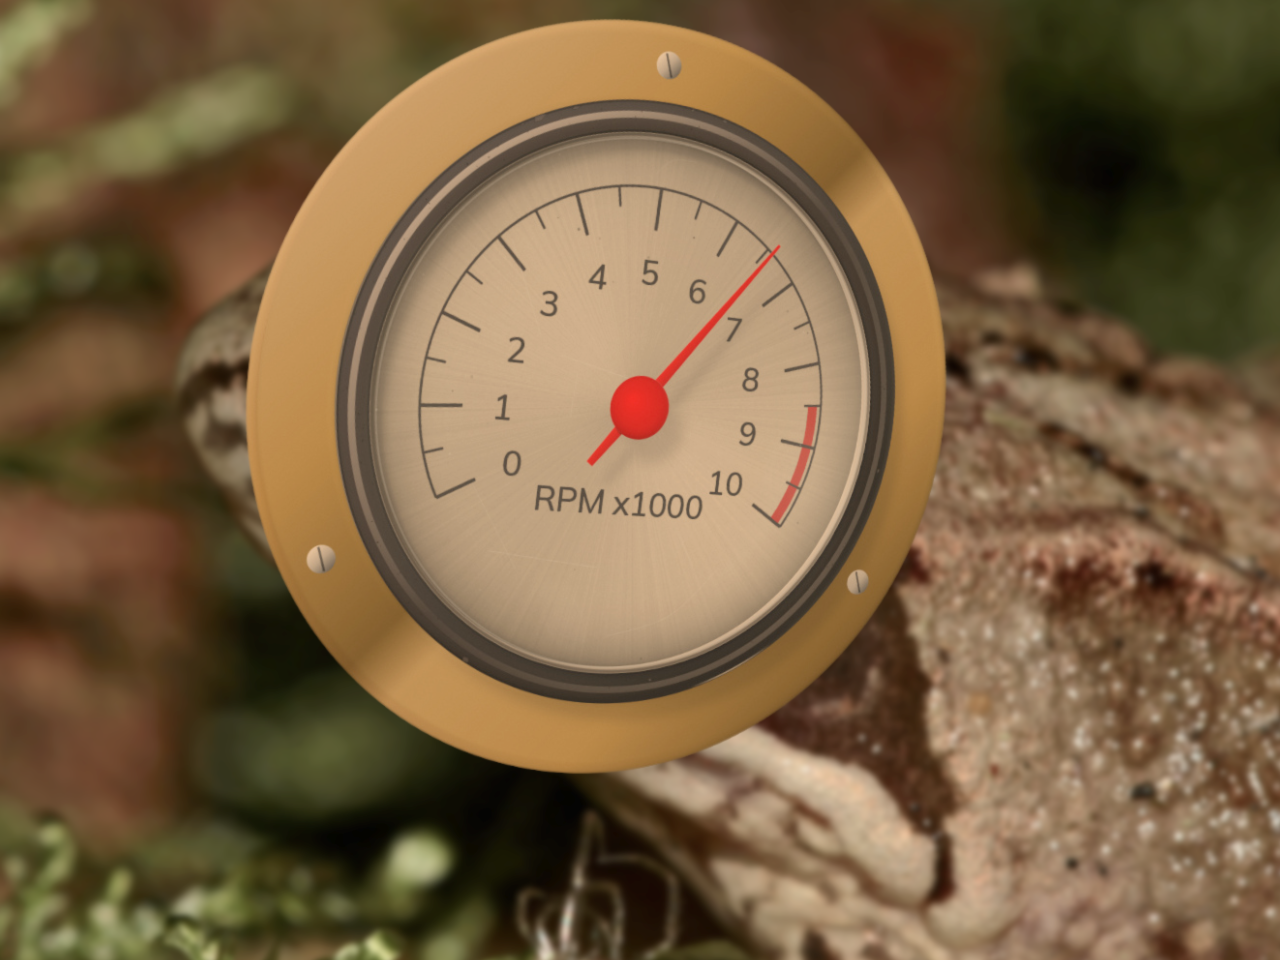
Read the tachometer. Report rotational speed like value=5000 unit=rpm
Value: value=6500 unit=rpm
